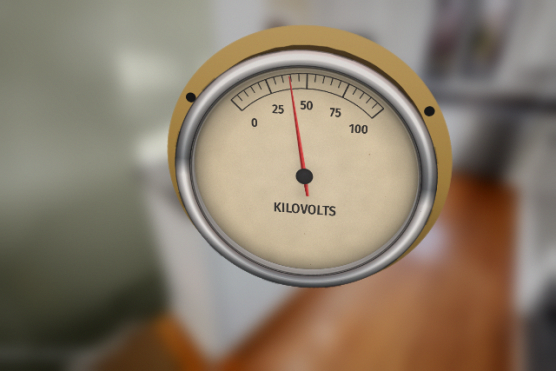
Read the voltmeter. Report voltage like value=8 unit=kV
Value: value=40 unit=kV
